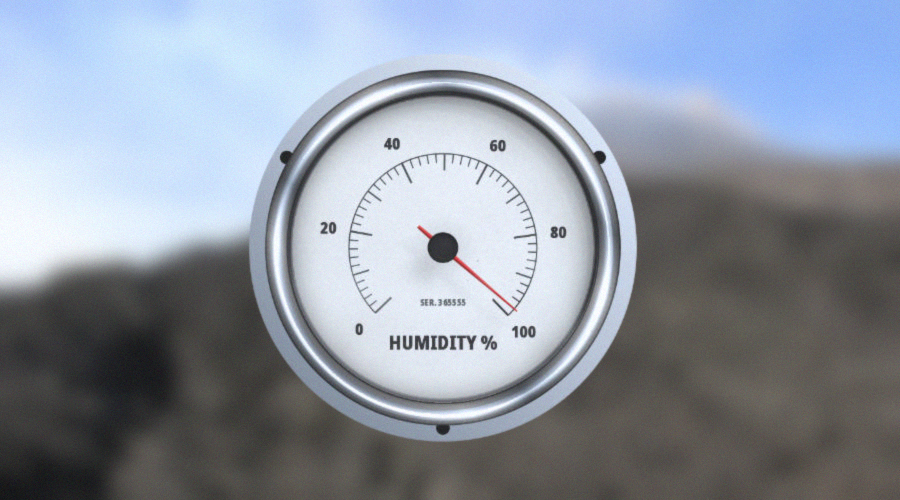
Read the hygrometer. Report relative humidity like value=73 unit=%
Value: value=98 unit=%
